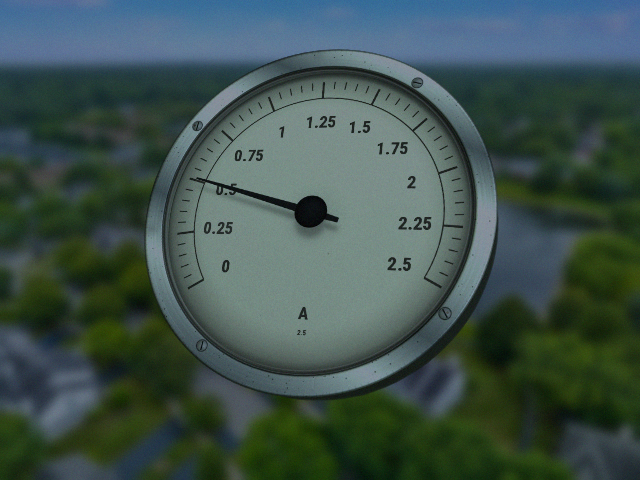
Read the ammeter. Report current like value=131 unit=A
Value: value=0.5 unit=A
